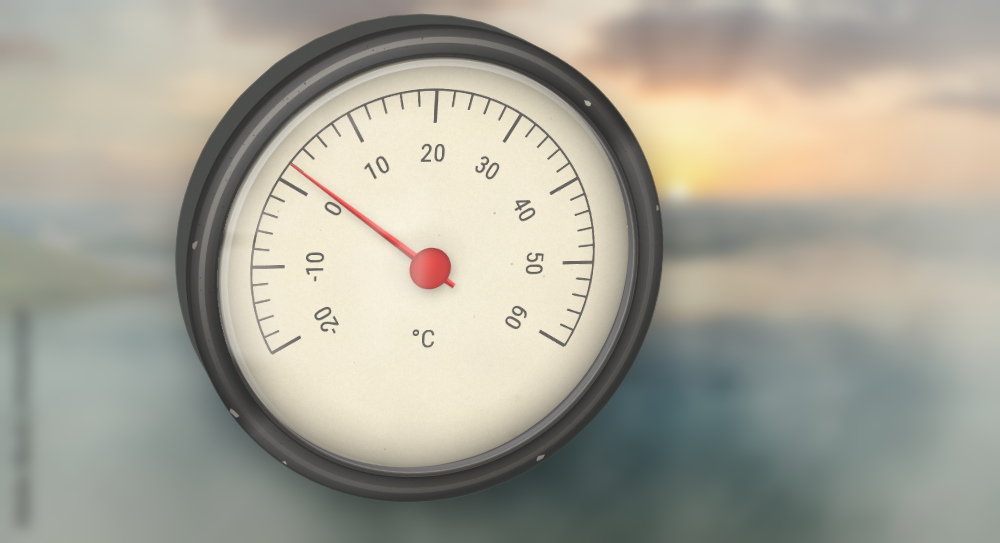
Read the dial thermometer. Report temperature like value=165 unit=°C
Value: value=2 unit=°C
